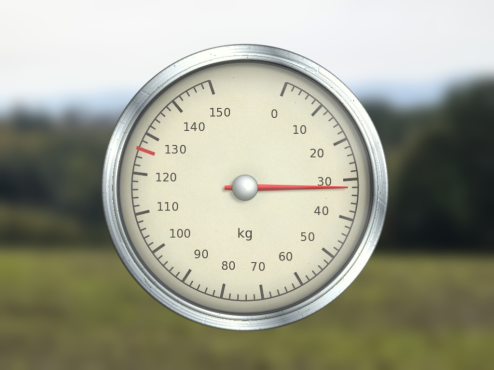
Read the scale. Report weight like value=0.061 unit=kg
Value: value=32 unit=kg
